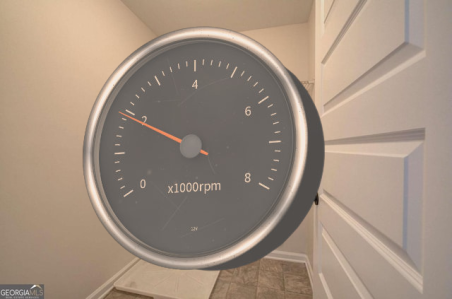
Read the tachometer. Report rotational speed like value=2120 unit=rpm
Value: value=1900 unit=rpm
